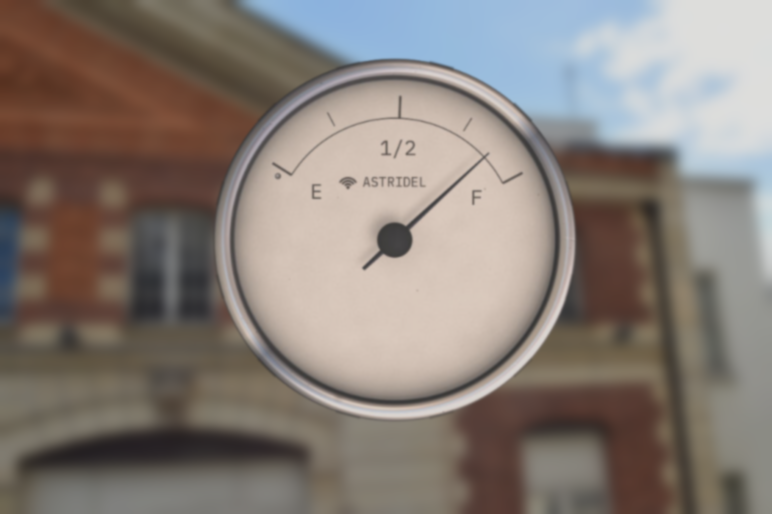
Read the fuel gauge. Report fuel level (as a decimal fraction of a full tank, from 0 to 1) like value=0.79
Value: value=0.875
